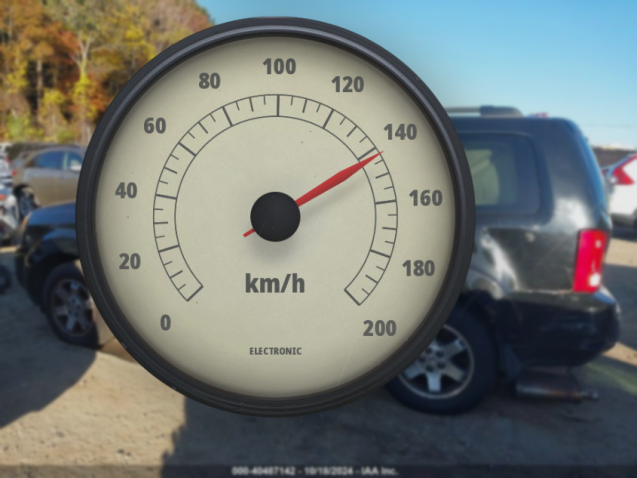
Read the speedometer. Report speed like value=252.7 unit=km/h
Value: value=142.5 unit=km/h
